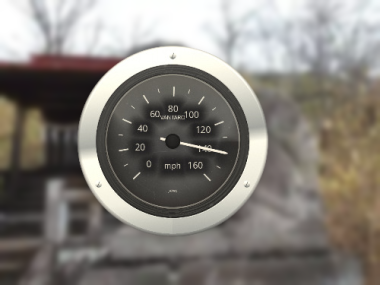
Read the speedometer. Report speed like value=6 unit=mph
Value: value=140 unit=mph
